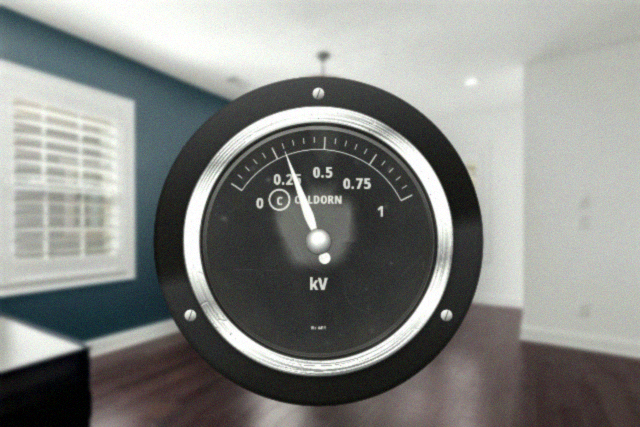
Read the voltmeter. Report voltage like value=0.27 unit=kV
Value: value=0.3 unit=kV
